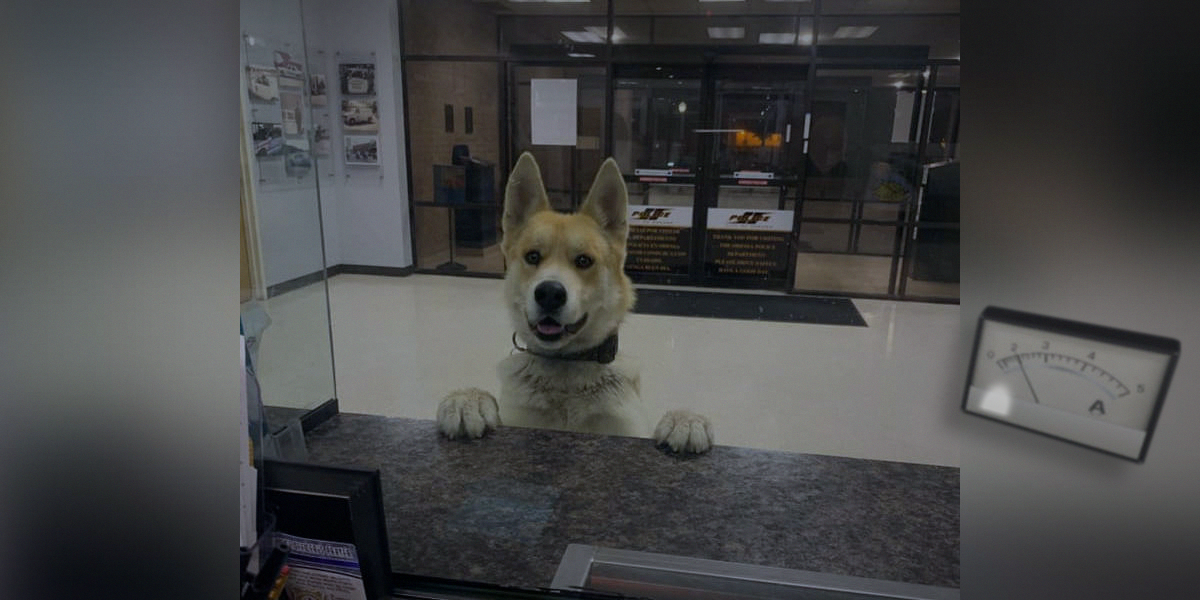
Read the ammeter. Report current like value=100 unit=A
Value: value=2 unit=A
